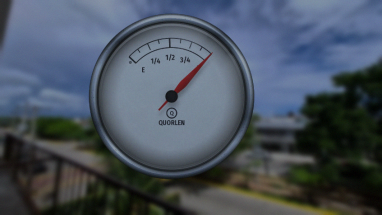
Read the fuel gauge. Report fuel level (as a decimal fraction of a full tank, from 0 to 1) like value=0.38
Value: value=1
